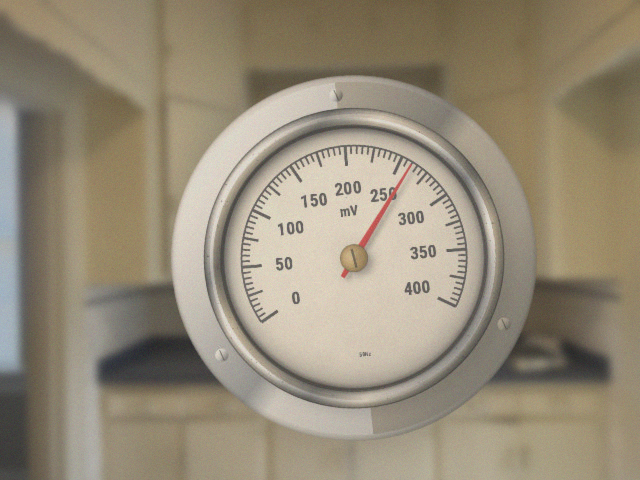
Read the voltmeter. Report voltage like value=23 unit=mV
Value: value=260 unit=mV
